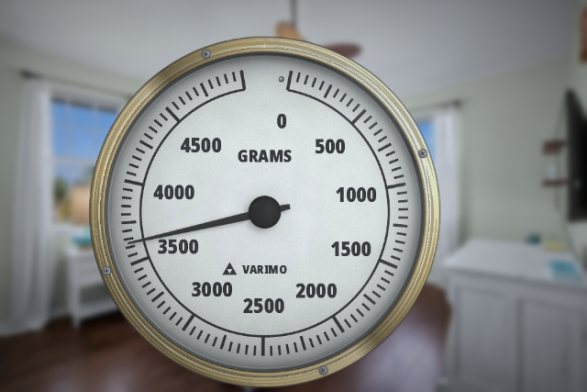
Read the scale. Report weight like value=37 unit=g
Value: value=3625 unit=g
